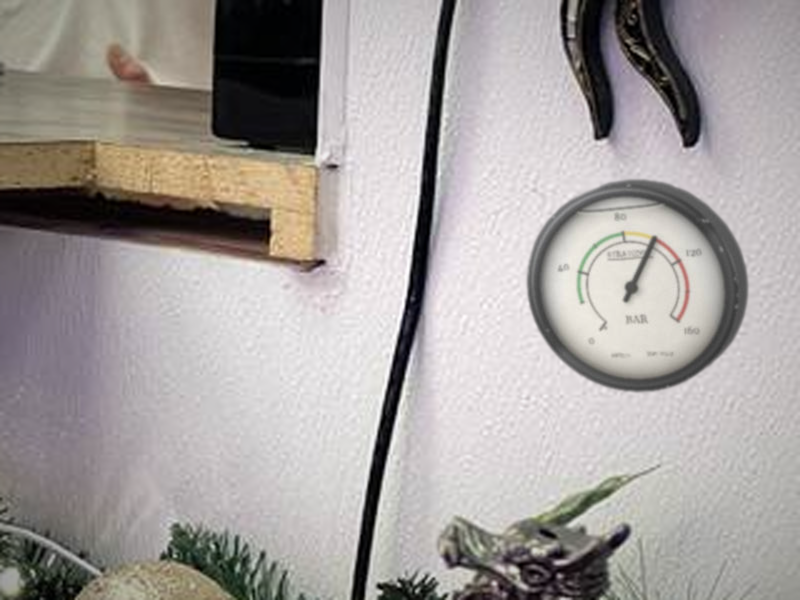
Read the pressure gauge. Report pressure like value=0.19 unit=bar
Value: value=100 unit=bar
